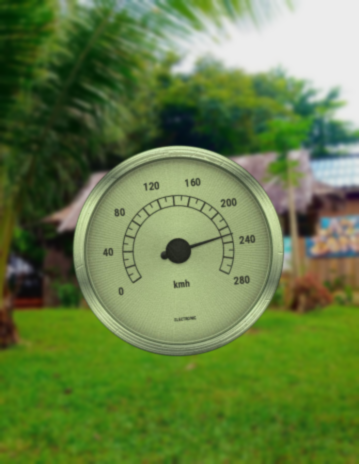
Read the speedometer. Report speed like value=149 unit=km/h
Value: value=230 unit=km/h
